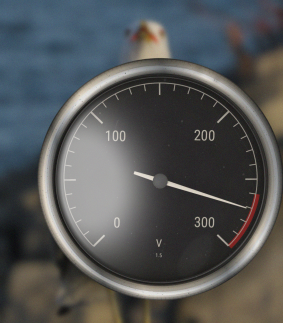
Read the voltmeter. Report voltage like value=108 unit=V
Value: value=270 unit=V
